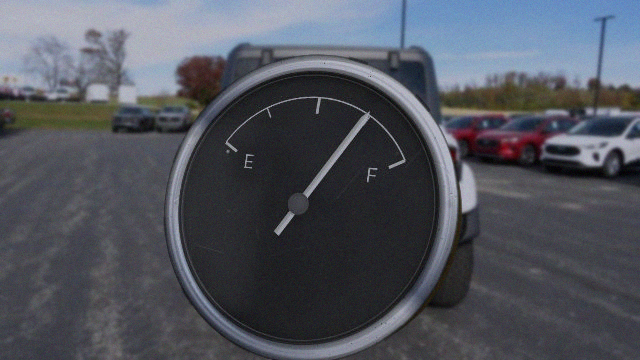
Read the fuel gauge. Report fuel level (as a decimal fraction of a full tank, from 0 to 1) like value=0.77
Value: value=0.75
